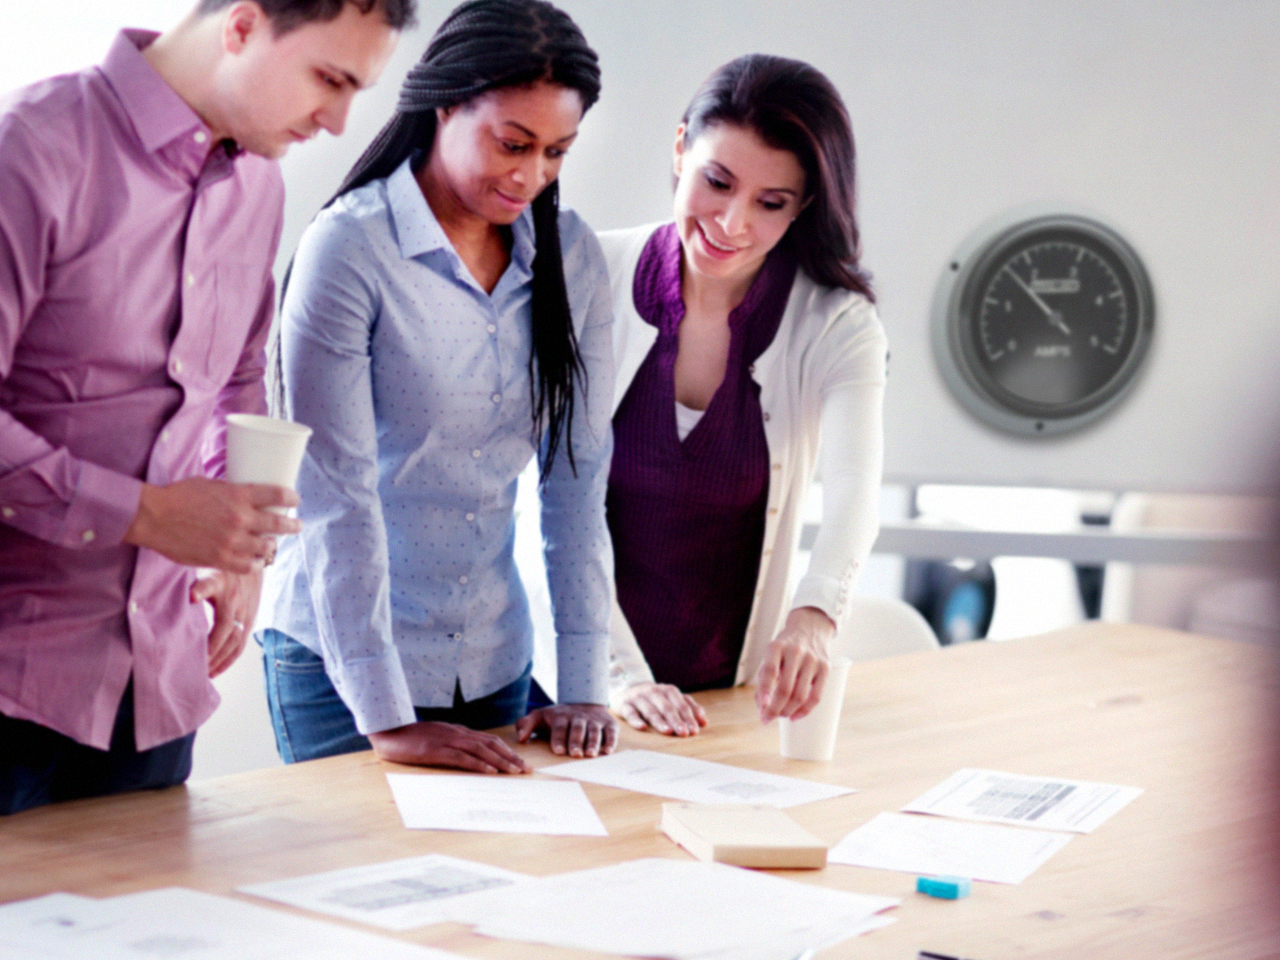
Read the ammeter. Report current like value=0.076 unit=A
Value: value=1.6 unit=A
